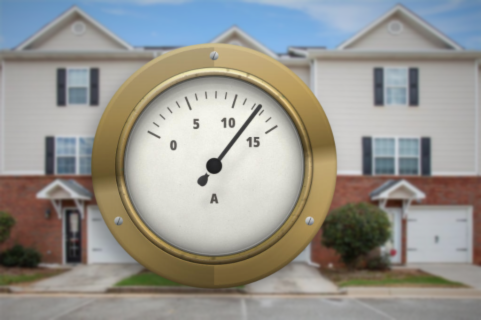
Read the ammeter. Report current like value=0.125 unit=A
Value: value=12.5 unit=A
